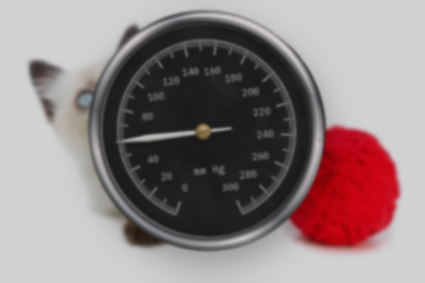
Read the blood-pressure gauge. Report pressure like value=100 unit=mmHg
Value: value=60 unit=mmHg
